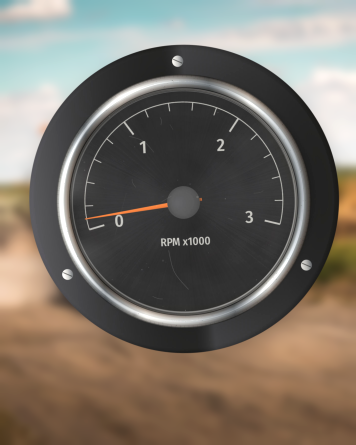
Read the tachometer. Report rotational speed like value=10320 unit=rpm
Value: value=100 unit=rpm
